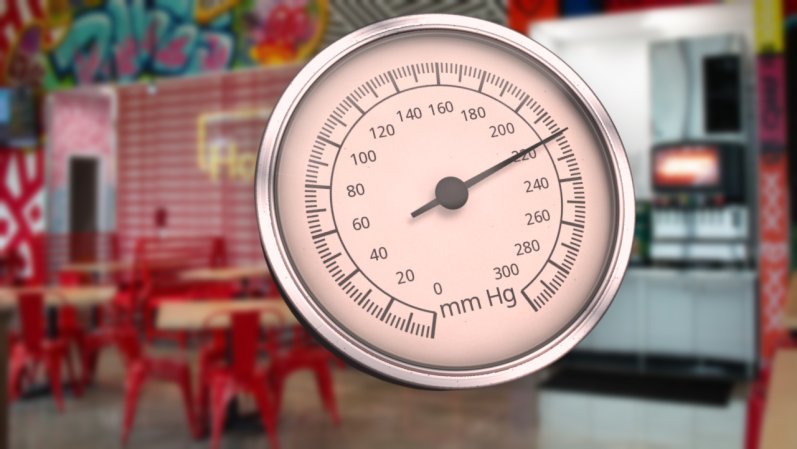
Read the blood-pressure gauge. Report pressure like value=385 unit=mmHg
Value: value=220 unit=mmHg
